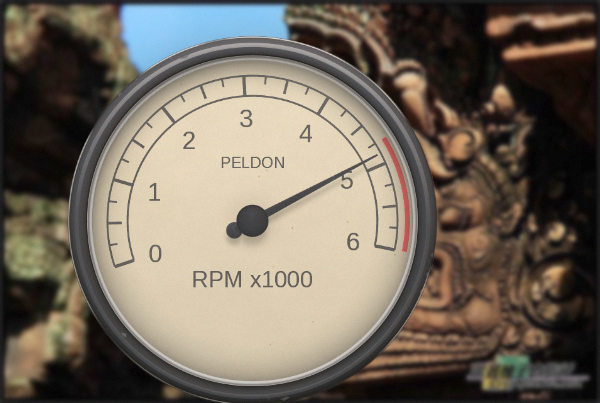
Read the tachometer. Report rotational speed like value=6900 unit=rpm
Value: value=4875 unit=rpm
